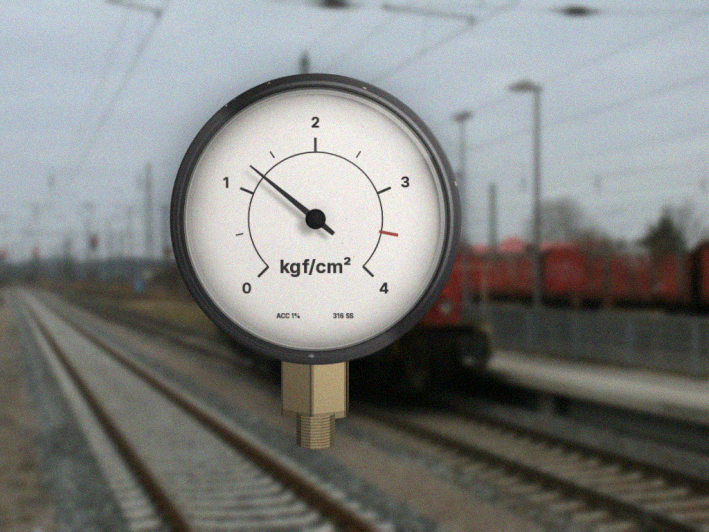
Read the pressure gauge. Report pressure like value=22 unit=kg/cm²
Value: value=1.25 unit=kg/cm²
